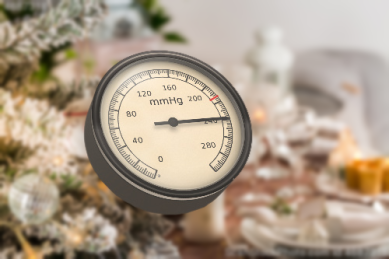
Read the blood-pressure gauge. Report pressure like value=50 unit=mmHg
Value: value=240 unit=mmHg
